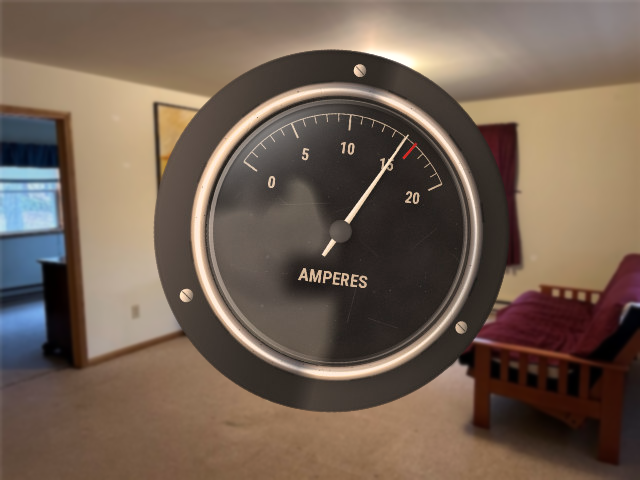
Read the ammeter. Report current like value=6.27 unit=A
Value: value=15 unit=A
